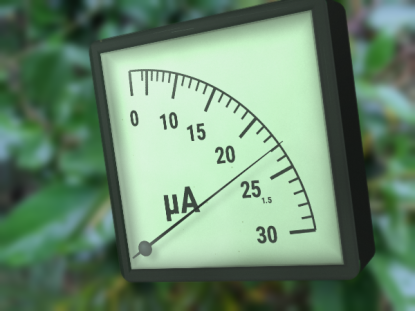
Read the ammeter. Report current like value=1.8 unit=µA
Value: value=23 unit=µA
